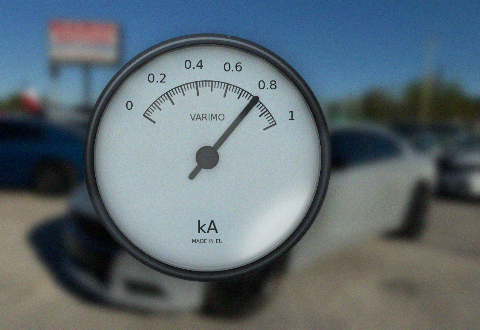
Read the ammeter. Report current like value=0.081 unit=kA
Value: value=0.8 unit=kA
